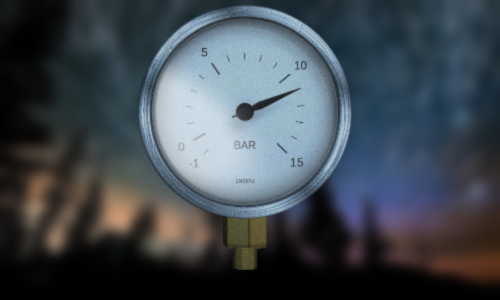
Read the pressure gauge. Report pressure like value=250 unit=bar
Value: value=11 unit=bar
